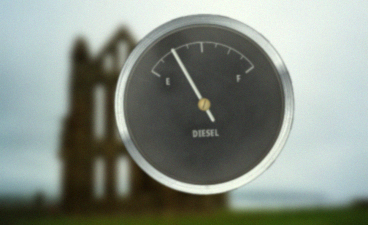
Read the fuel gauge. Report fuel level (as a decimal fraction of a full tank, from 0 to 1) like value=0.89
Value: value=0.25
